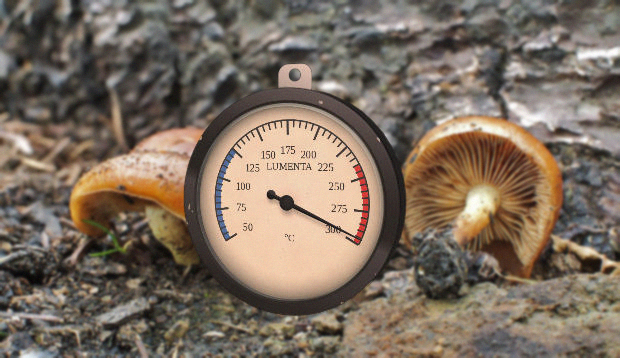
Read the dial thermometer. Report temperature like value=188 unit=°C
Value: value=295 unit=°C
